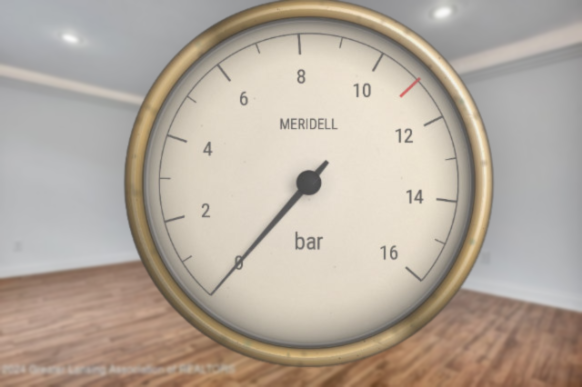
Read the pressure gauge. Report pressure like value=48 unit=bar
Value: value=0 unit=bar
